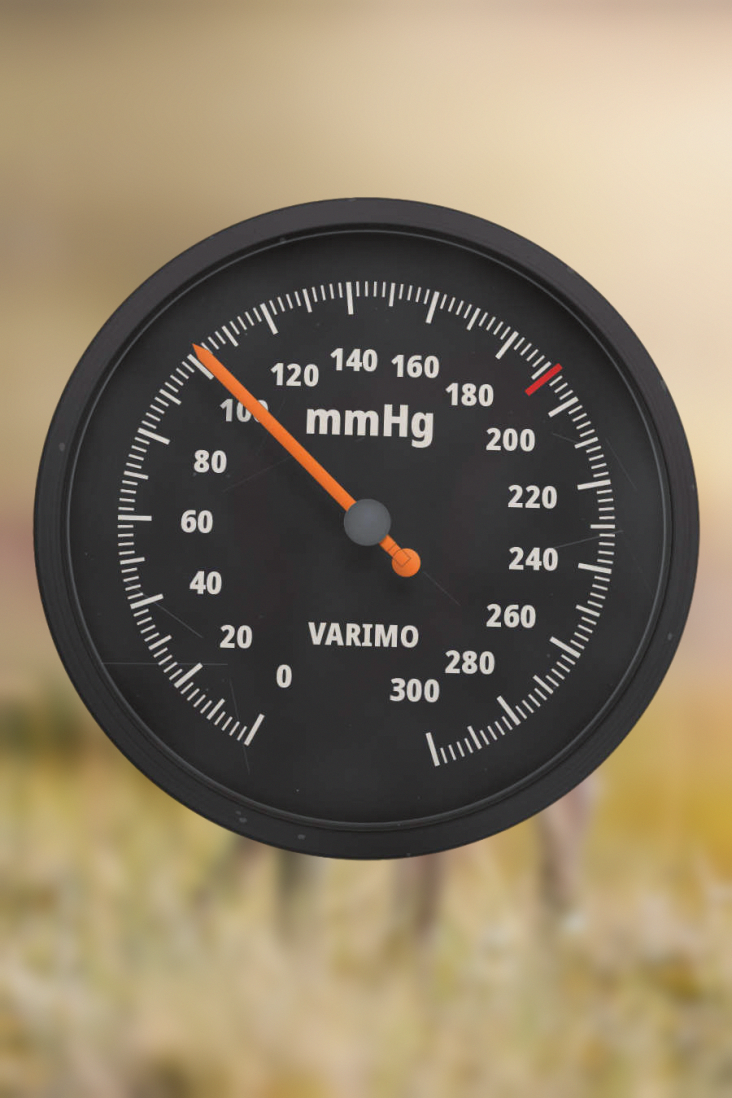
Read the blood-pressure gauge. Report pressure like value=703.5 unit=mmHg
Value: value=102 unit=mmHg
